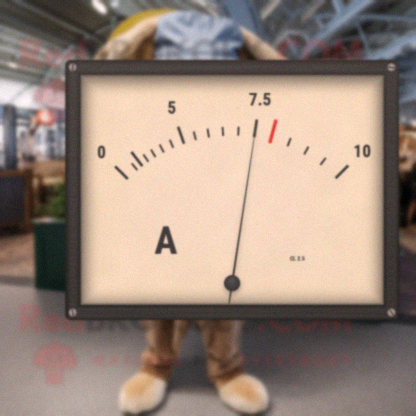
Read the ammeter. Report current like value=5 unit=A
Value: value=7.5 unit=A
